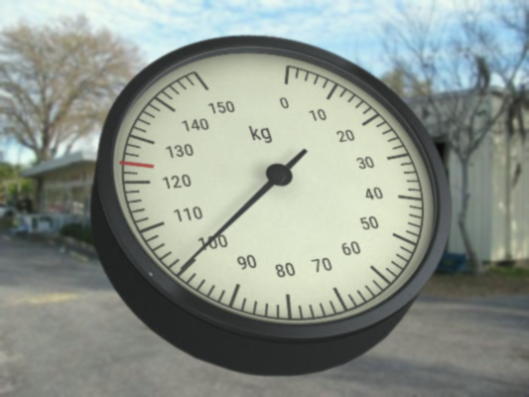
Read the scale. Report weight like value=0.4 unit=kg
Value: value=100 unit=kg
